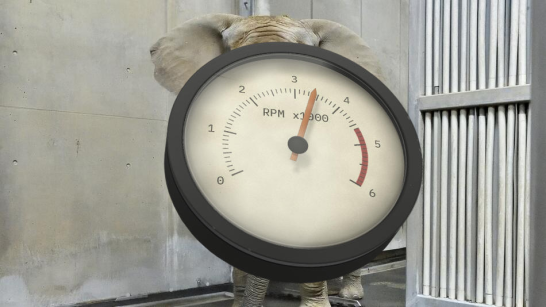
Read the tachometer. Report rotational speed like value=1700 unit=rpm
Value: value=3400 unit=rpm
